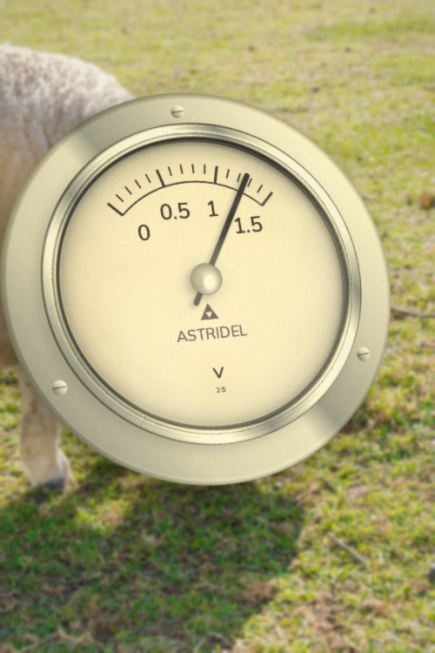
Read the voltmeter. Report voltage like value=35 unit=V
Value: value=1.25 unit=V
